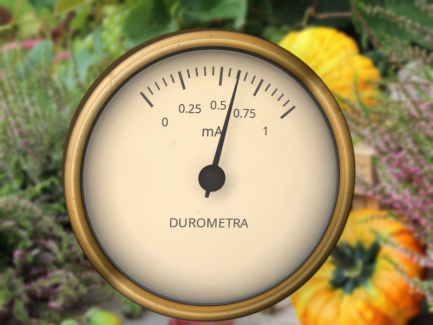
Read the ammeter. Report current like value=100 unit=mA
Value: value=0.6 unit=mA
